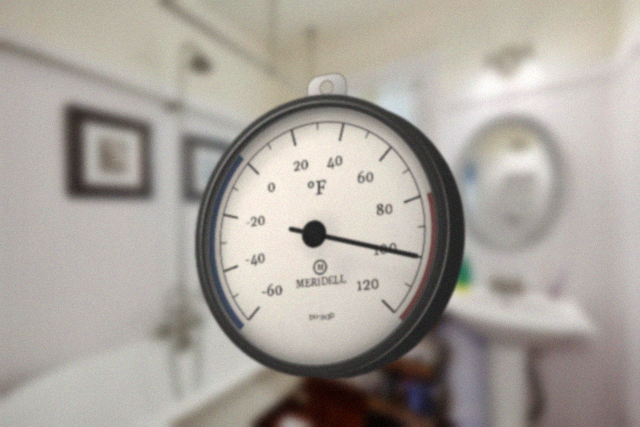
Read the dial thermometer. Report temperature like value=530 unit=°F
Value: value=100 unit=°F
